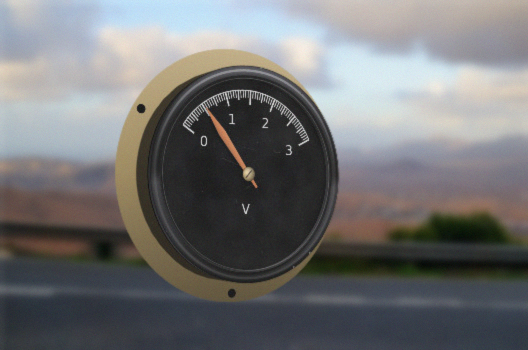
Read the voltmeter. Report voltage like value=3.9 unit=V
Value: value=0.5 unit=V
